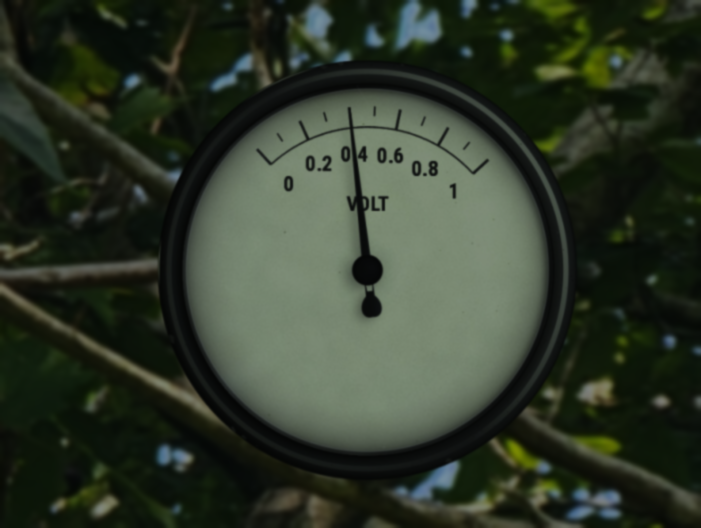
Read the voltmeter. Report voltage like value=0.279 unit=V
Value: value=0.4 unit=V
